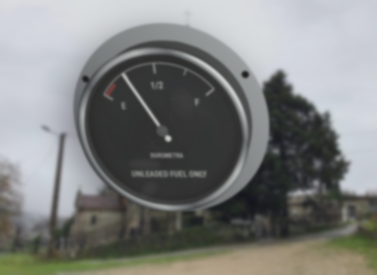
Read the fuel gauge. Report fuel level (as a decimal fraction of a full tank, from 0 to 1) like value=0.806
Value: value=0.25
